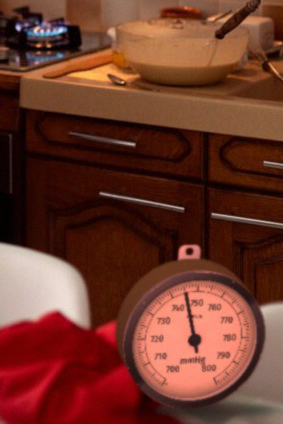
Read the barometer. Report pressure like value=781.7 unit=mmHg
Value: value=745 unit=mmHg
